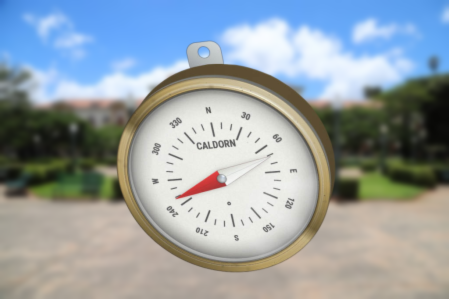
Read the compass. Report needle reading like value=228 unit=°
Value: value=250 unit=°
